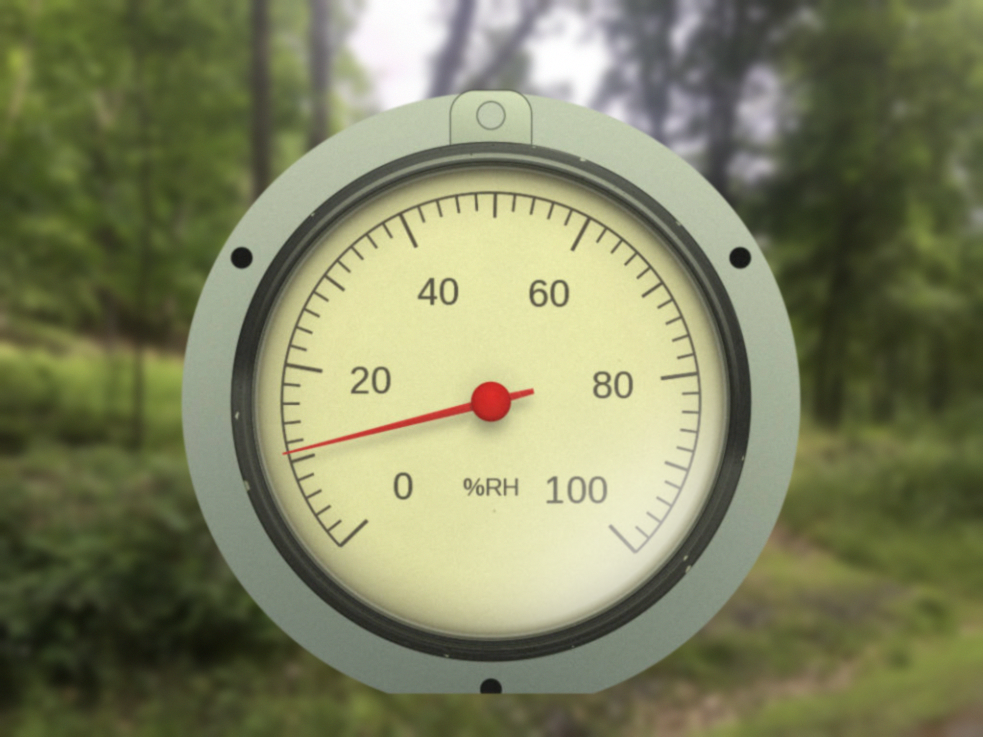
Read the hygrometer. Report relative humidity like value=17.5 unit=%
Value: value=11 unit=%
